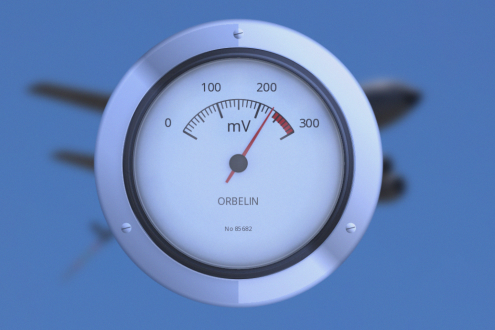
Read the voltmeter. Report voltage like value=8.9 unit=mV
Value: value=230 unit=mV
